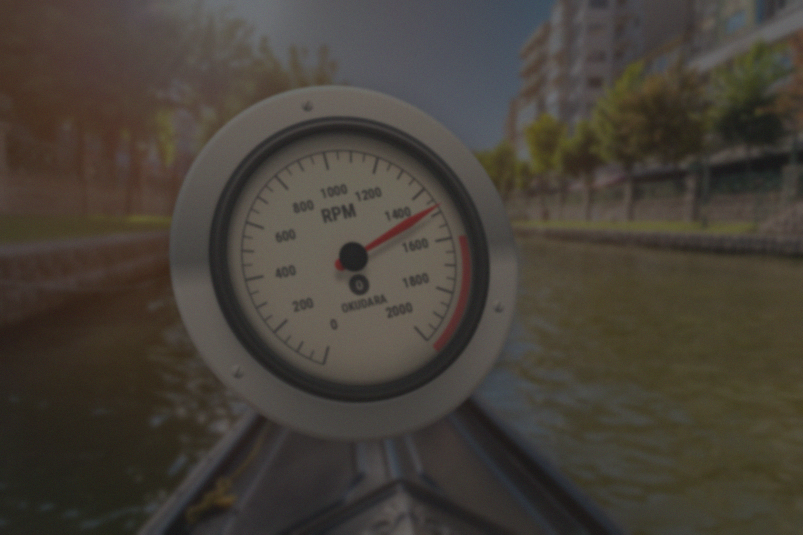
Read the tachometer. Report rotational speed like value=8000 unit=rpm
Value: value=1475 unit=rpm
